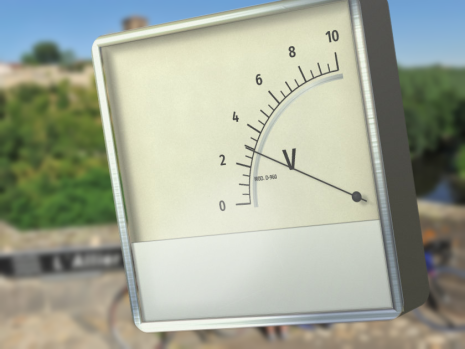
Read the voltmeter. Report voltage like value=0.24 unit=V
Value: value=3 unit=V
